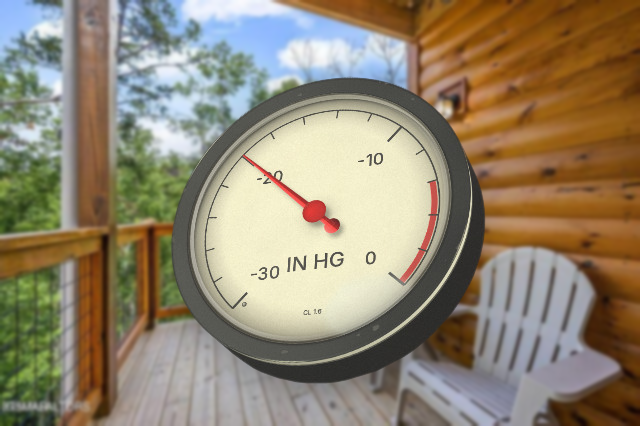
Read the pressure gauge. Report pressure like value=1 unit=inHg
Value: value=-20 unit=inHg
